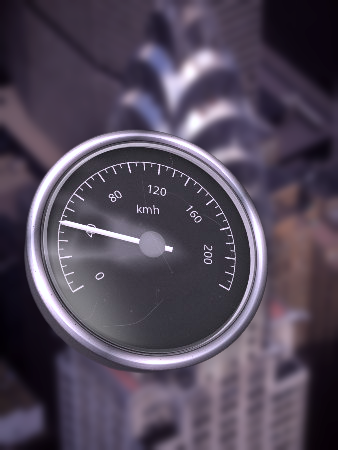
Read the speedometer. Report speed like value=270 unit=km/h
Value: value=40 unit=km/h
